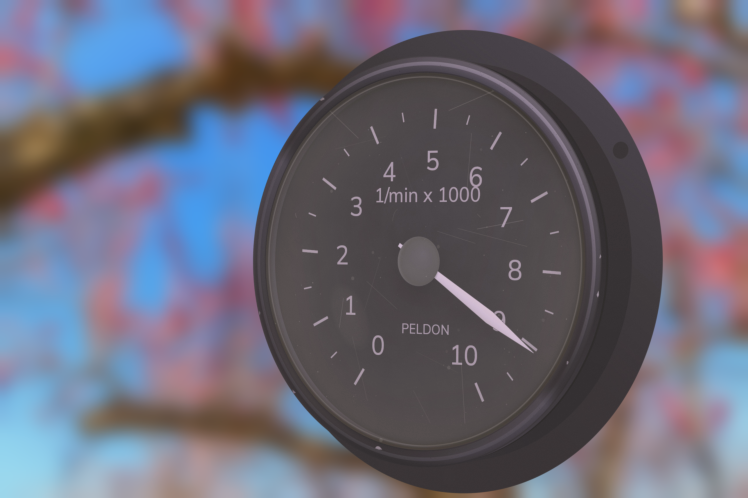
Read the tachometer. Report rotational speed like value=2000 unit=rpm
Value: value=9000 unit=rpm
